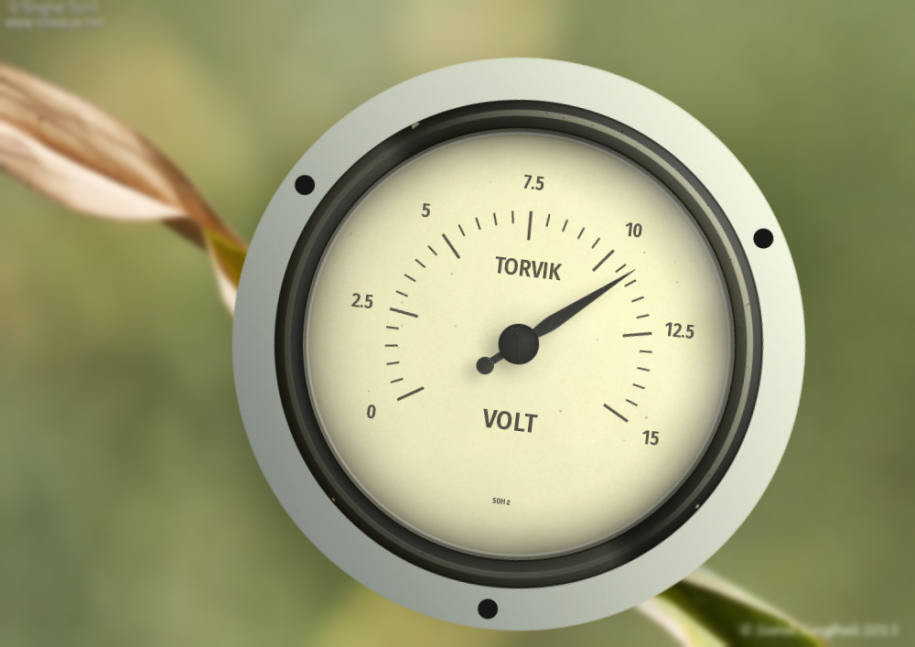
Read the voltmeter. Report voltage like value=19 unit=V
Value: value=10.75 unit=V
